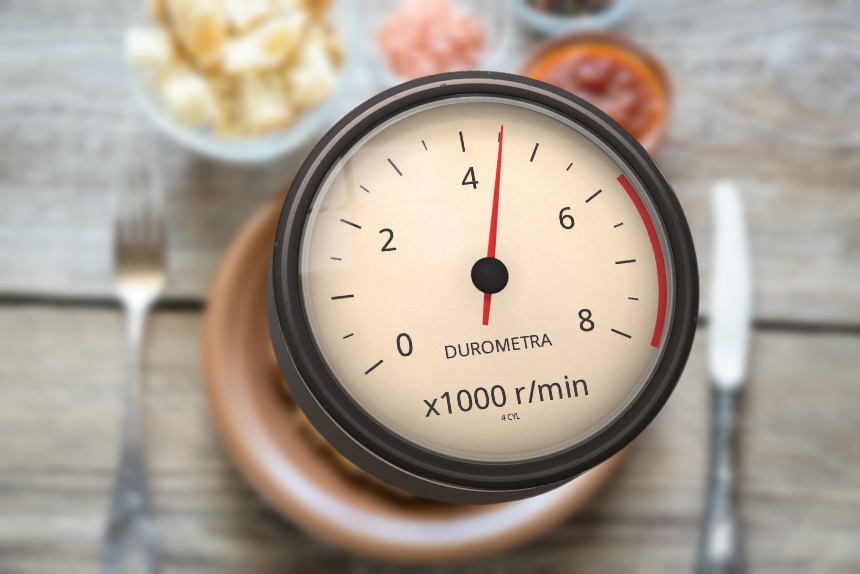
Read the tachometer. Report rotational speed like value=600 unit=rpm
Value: value=4500 unit=rpm
